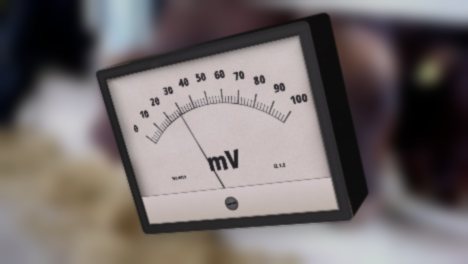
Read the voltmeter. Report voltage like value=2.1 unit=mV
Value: value=30 unit=mV
